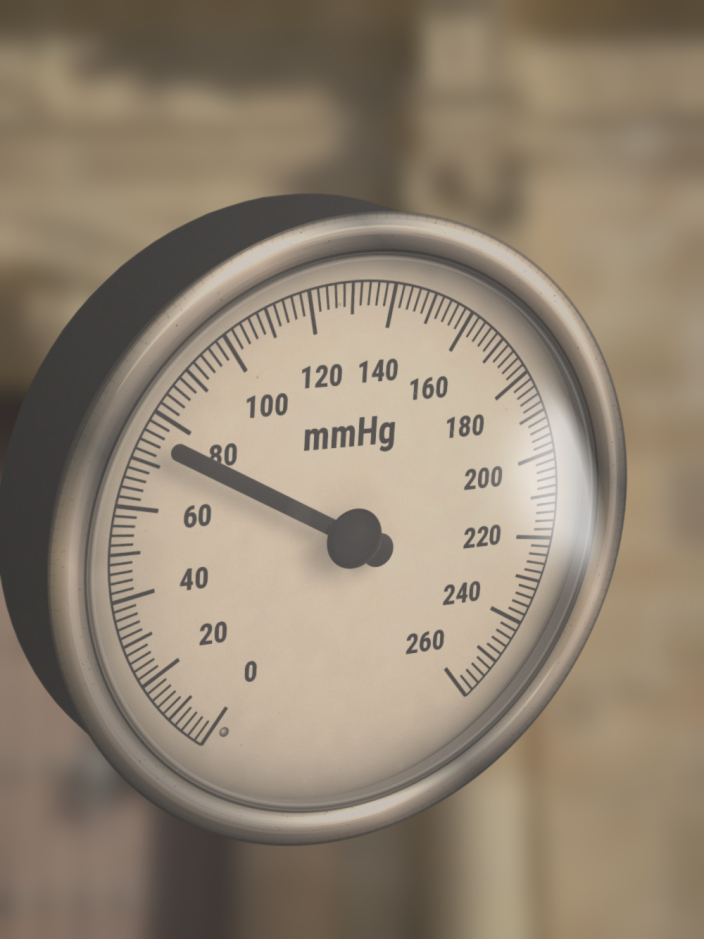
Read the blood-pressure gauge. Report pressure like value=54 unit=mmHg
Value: value=75 unit=mmHg
